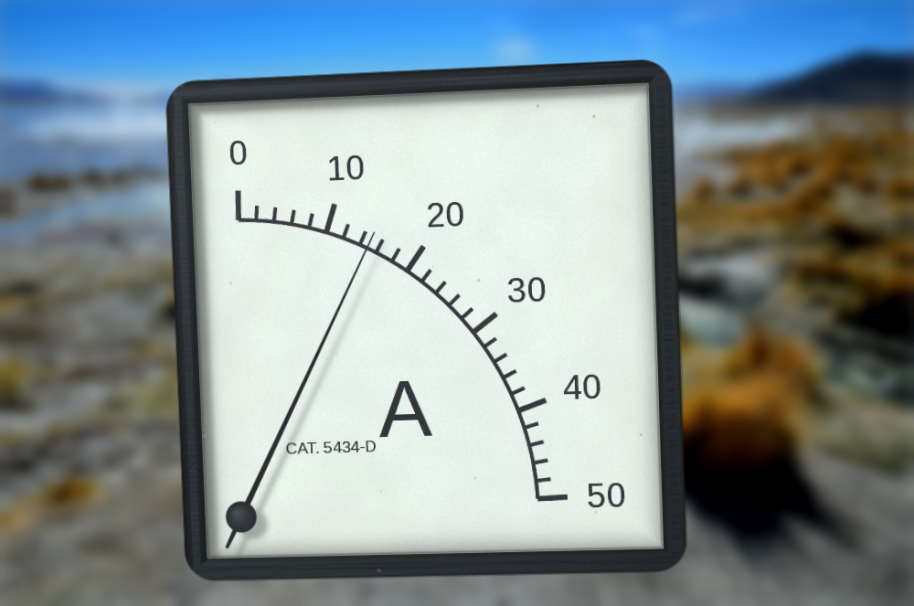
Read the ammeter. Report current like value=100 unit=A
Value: value=15 unit=A
